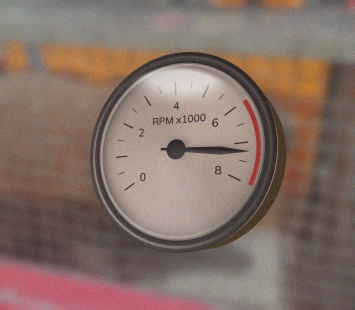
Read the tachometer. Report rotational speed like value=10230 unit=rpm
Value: value=7250 unit=rpm
